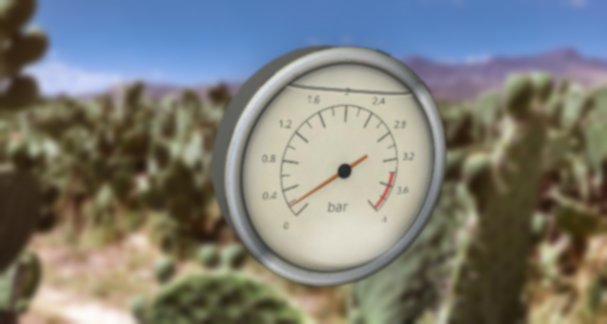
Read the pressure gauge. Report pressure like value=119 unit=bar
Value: value=0.2 unit=bar
